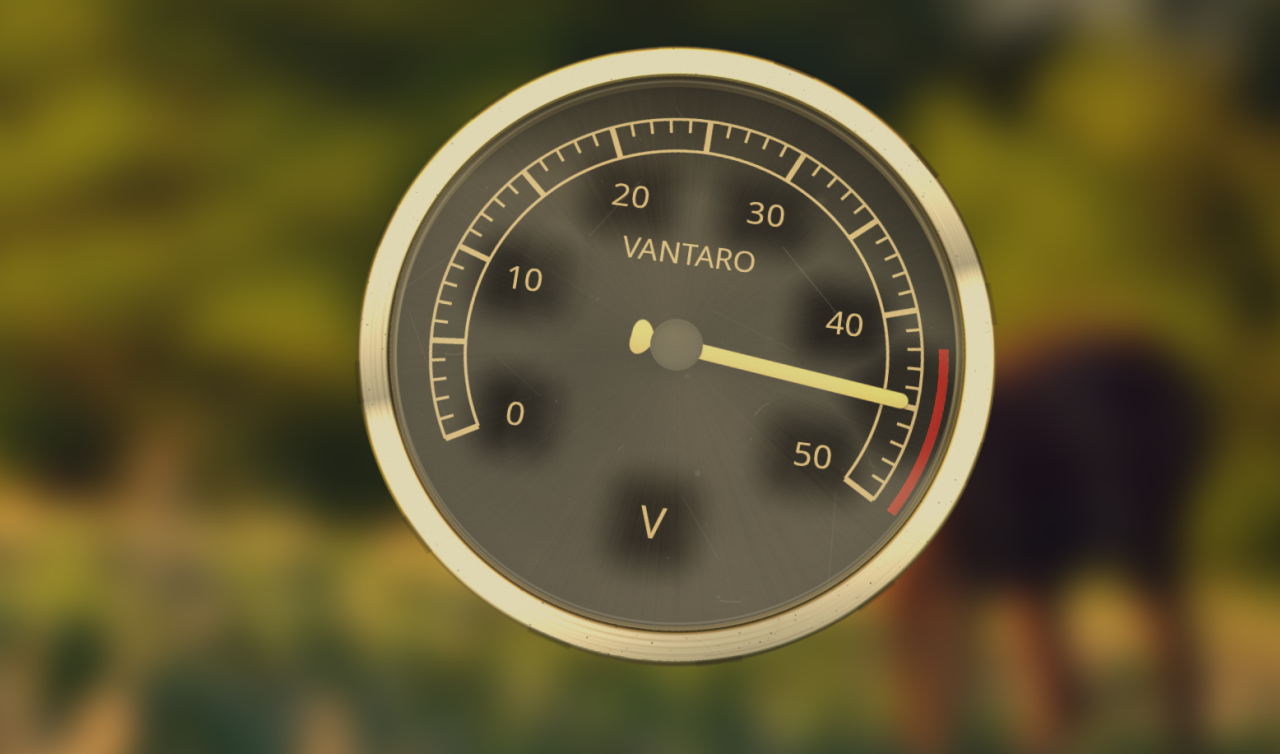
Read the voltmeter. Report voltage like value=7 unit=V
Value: value=45 unit=V
